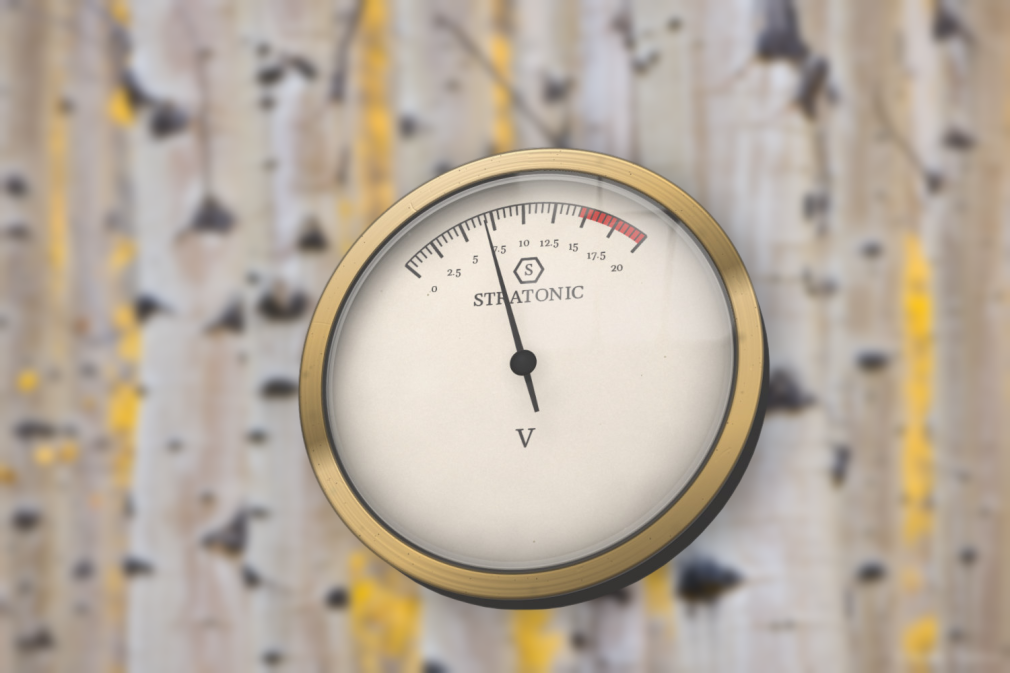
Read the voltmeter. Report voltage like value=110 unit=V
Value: value=7 unit=V
